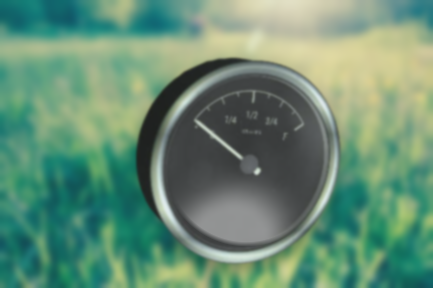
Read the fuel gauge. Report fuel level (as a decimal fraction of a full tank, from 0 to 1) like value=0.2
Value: value=0
